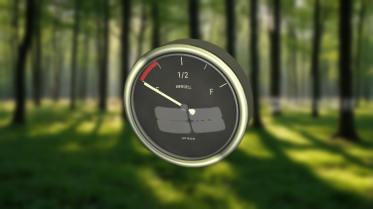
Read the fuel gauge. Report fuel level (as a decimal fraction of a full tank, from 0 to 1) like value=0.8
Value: value=0
